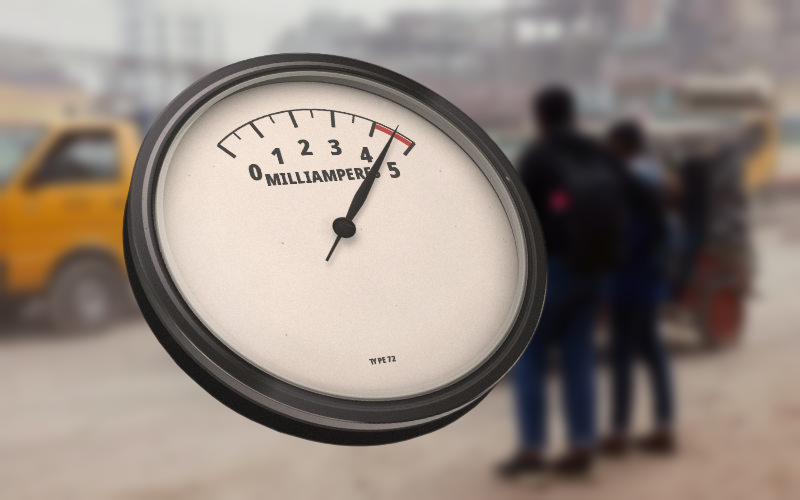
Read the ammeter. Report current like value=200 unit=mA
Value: value=4.5 unit=mA
